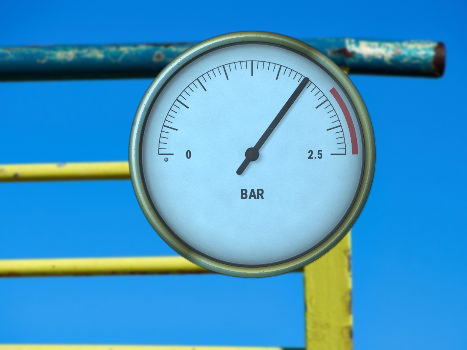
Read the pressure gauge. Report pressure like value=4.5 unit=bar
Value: value=1.75 unit=bar
